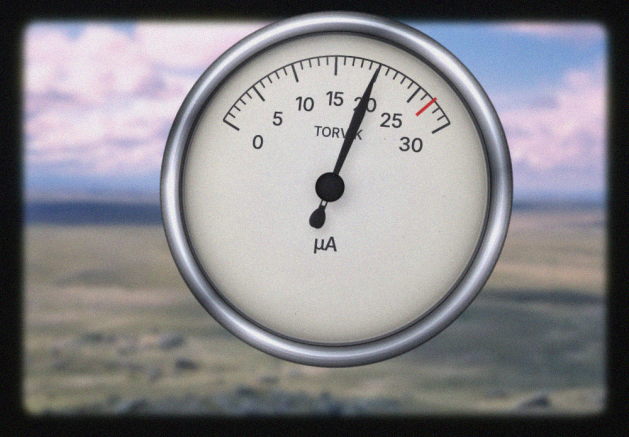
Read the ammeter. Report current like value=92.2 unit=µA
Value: value=20 unit=µA
